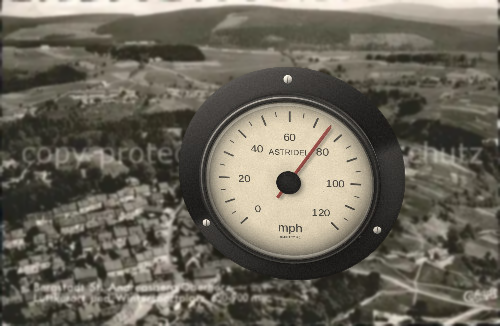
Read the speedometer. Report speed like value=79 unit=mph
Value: value=75 unit=mph
